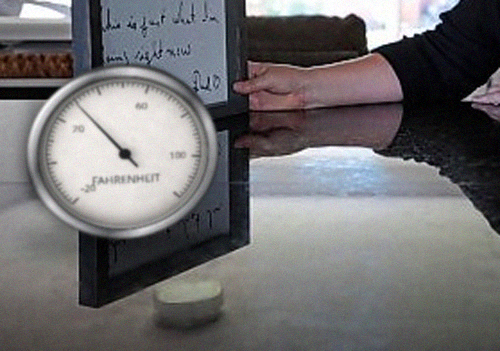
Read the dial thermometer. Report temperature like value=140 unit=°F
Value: value=30 unit=°F
